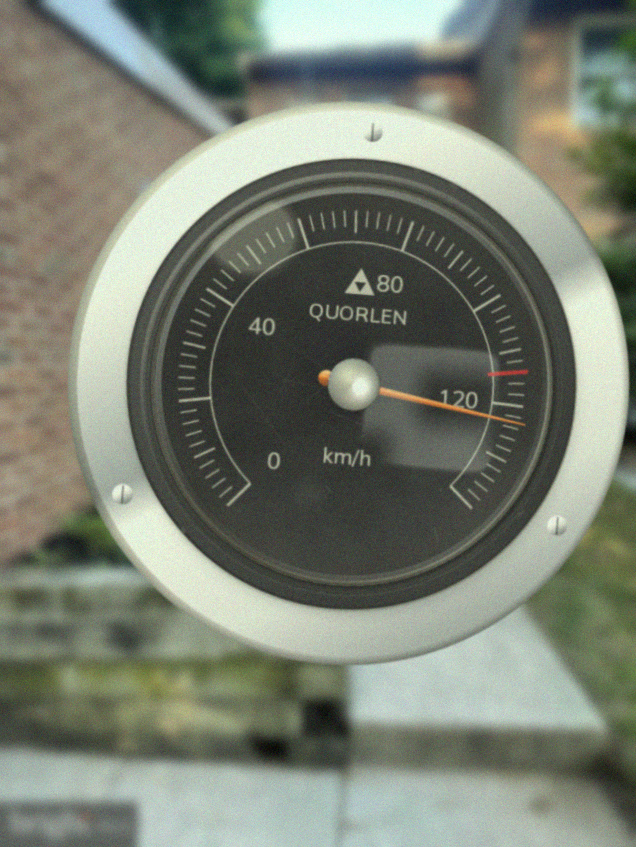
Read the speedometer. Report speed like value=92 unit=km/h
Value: value=123 unit=km/h
